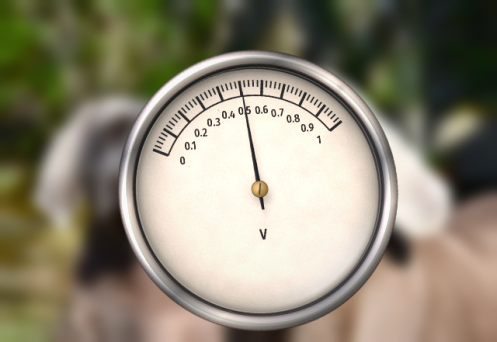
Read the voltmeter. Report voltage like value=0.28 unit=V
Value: value=0.5 unit=V
